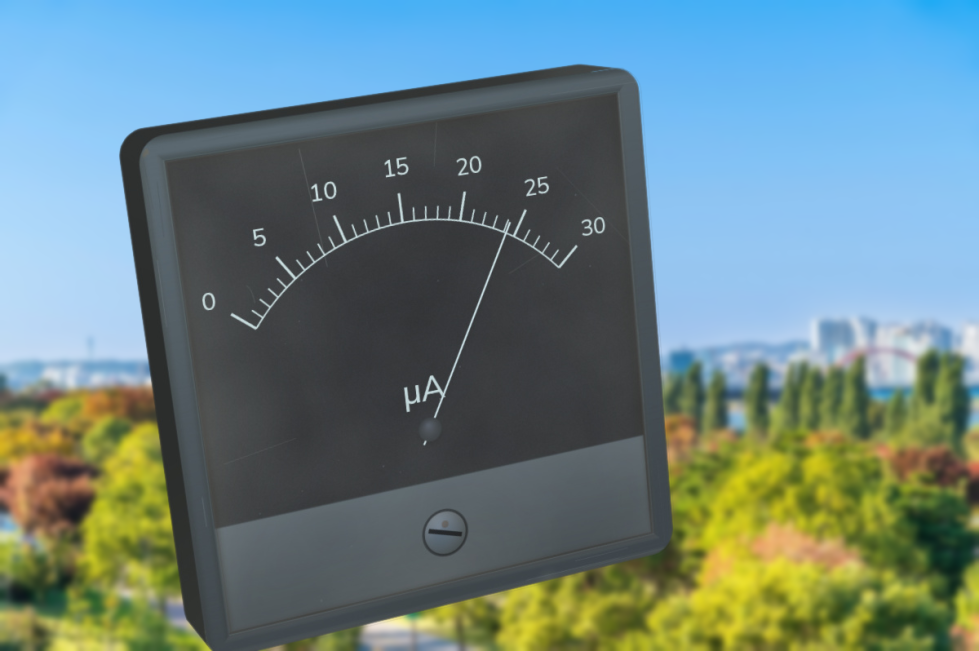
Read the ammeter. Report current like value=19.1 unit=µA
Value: value=24 unit=µA
